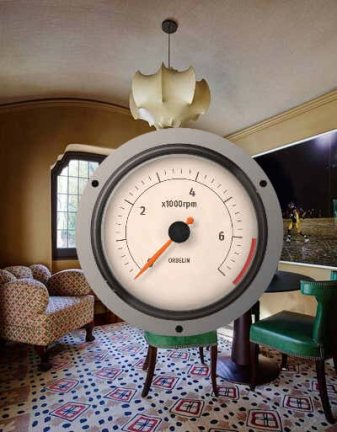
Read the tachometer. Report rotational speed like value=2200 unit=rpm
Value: value=0 unit=rpm
